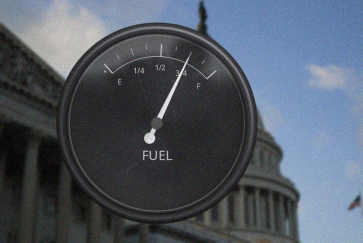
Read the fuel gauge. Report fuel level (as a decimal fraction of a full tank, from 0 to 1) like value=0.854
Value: value=0.75
